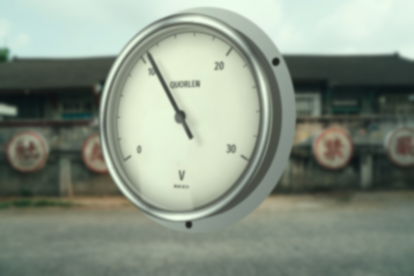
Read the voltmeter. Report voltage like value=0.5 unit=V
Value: value=11 unit=V
